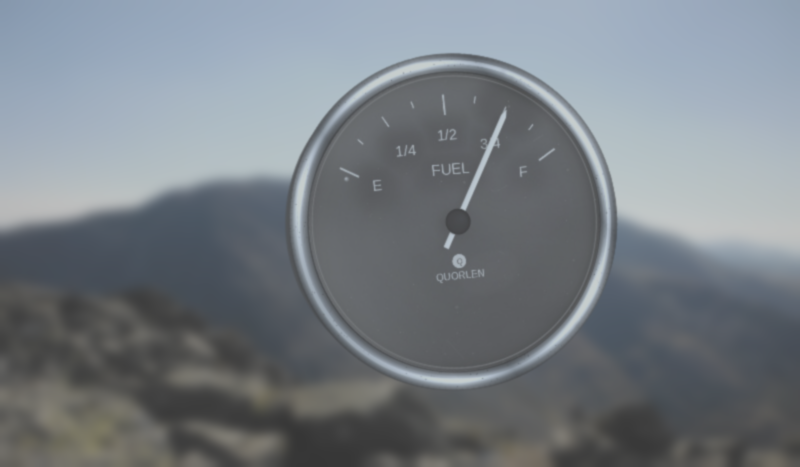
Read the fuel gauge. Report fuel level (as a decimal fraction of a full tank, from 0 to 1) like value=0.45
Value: value=0.75
